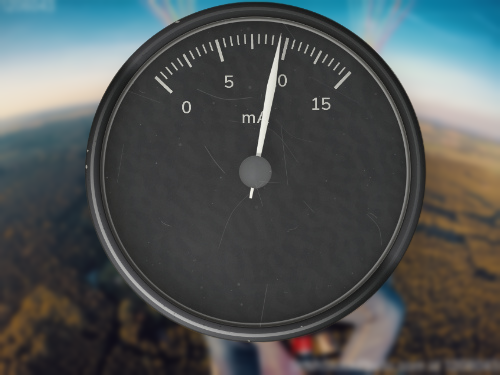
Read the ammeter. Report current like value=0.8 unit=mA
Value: value=9.5 unit=mA
